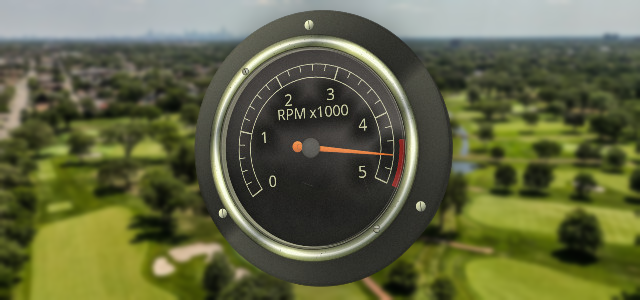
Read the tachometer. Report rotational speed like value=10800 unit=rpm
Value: value=4600 unit=rpm
